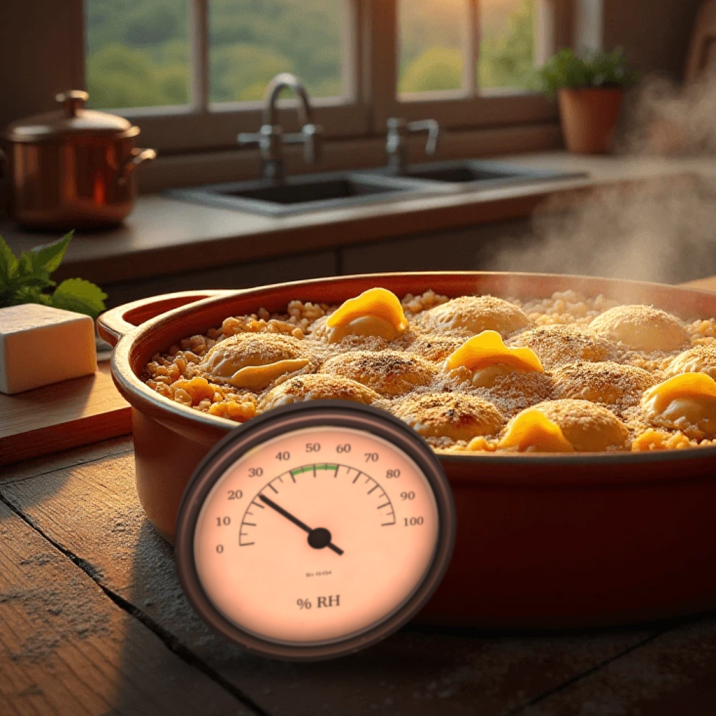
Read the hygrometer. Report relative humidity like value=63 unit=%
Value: value=25 unit=%
